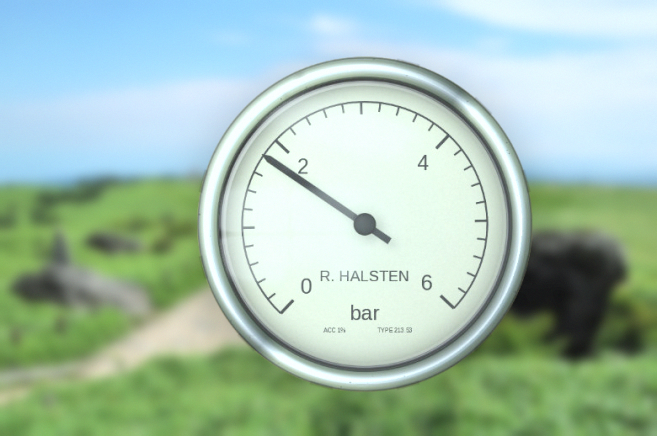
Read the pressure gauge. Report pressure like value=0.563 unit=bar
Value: value=1.8 unit=bar
